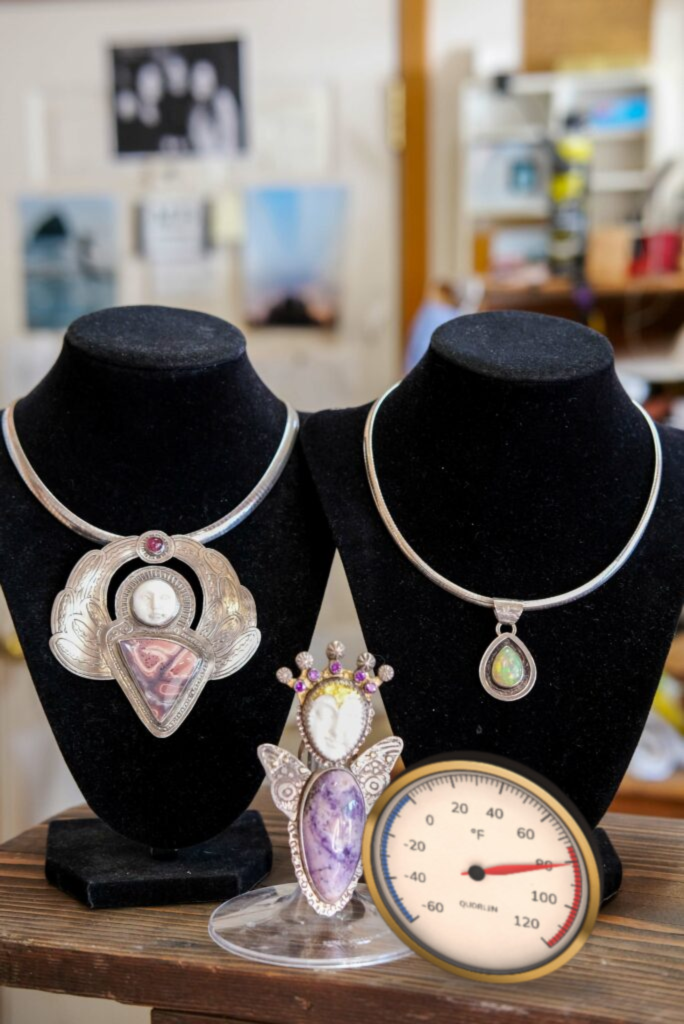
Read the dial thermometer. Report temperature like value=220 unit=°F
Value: value=80 unit=°F
